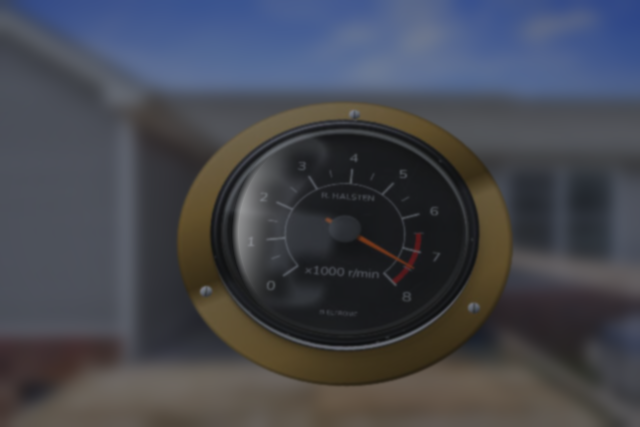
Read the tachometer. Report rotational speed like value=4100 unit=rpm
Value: value=7500 unit=rpm
